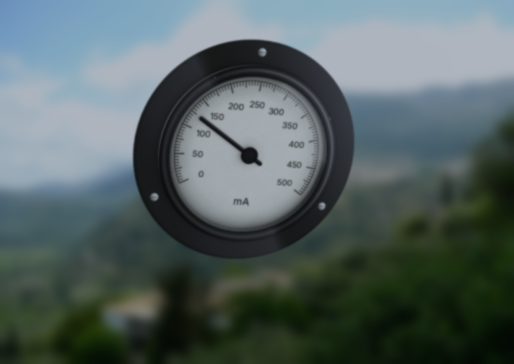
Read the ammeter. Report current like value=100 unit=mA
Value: value=125 unit=mA
